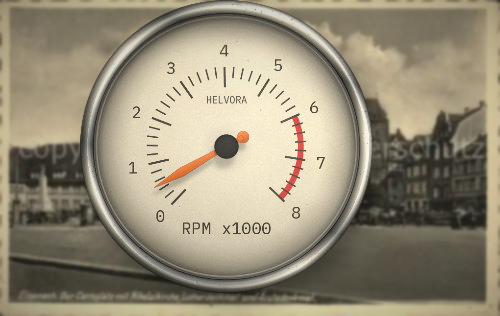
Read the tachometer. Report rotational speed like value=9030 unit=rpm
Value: value=500 unit=rpm
